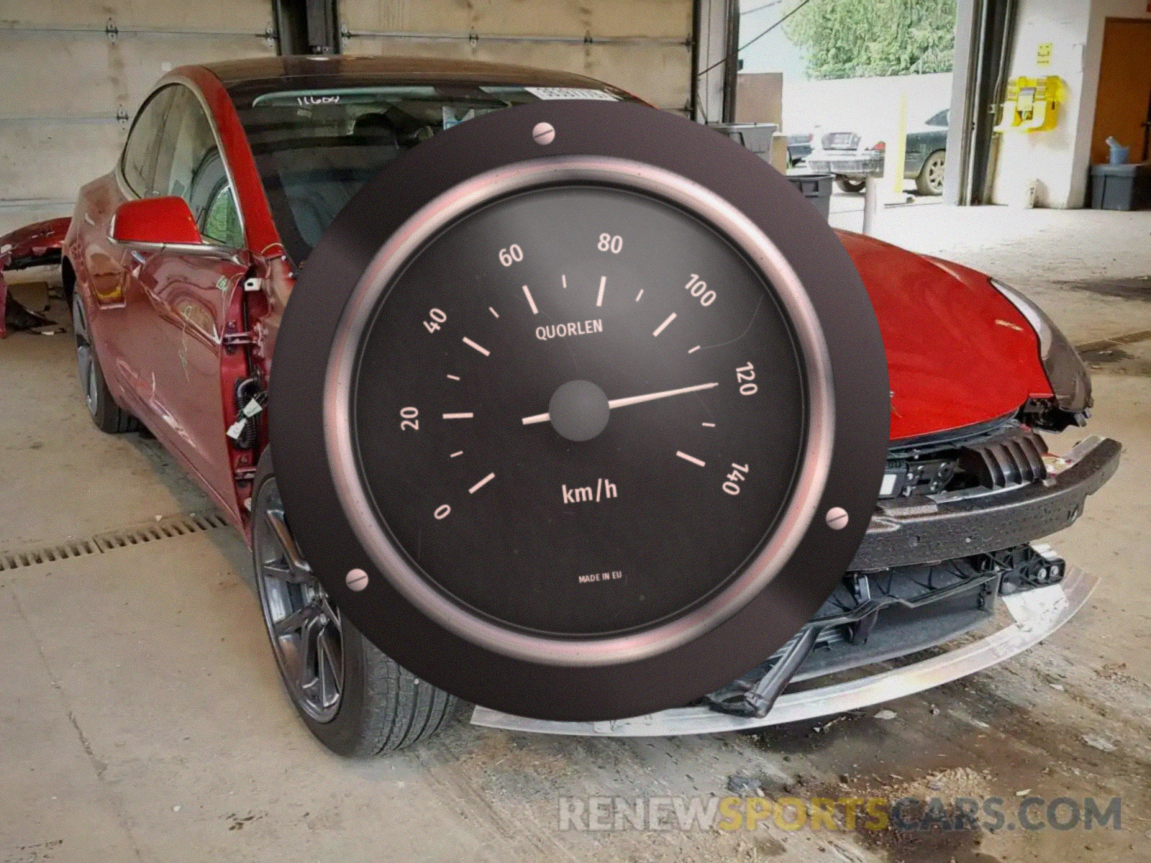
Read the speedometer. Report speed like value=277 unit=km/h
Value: value=120 unit=km/h
